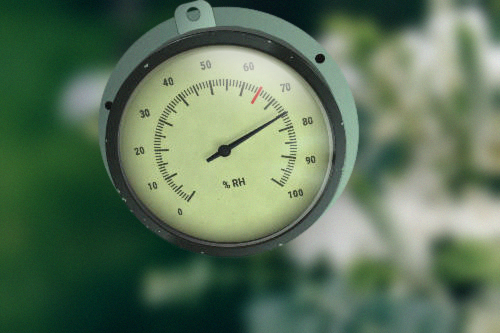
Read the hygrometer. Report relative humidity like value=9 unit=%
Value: value=75 unit=%
